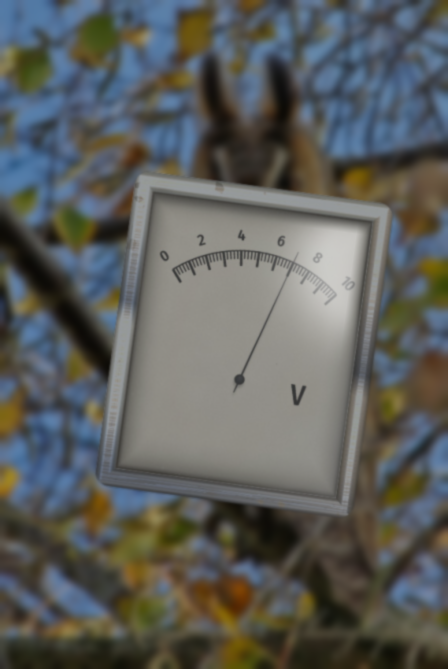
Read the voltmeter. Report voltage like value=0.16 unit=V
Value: value=7 unit=V
